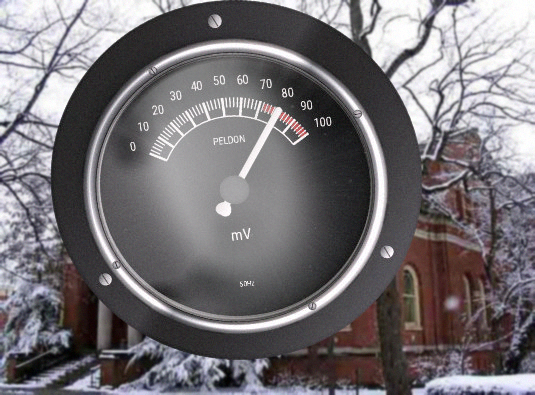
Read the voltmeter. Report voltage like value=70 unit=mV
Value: value=80 unit=mV
